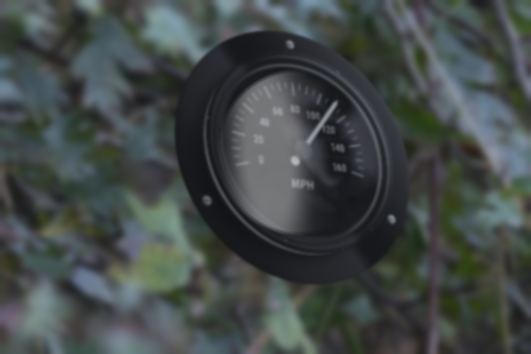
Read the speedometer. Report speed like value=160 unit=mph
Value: value=110 unit=mph
